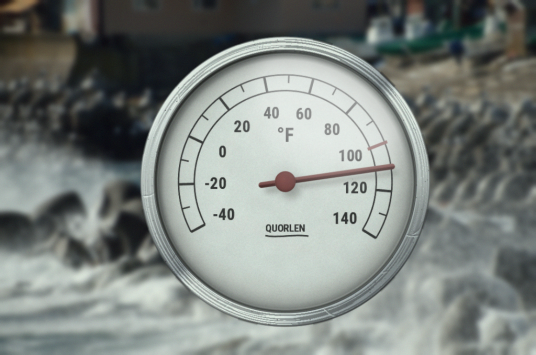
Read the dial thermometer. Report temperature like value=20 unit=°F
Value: value=110 unit=°F
